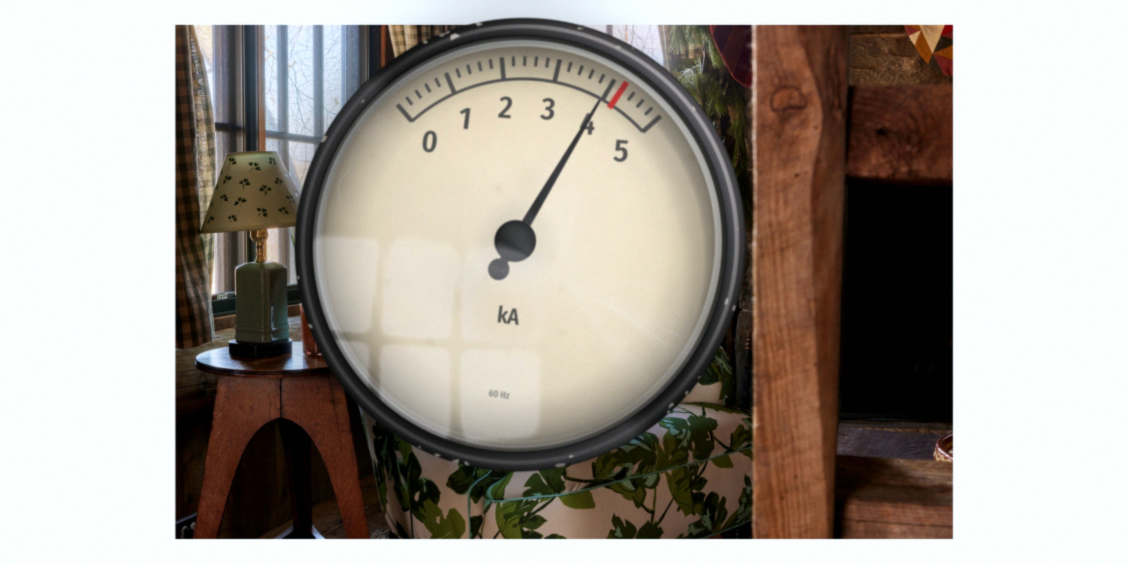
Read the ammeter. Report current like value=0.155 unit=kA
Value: value=4 unit=kA
